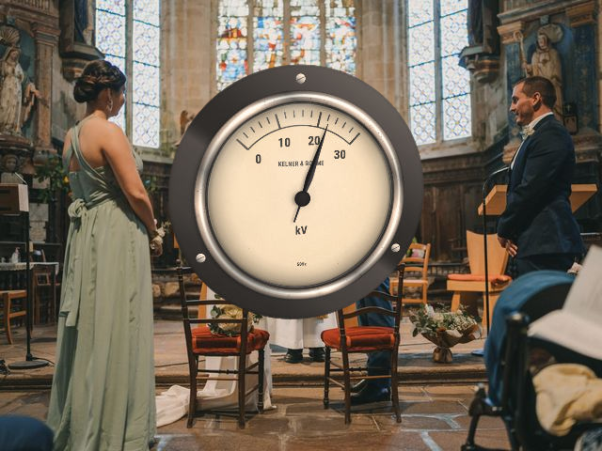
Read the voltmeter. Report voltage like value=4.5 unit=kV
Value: value=22 unit=kV
